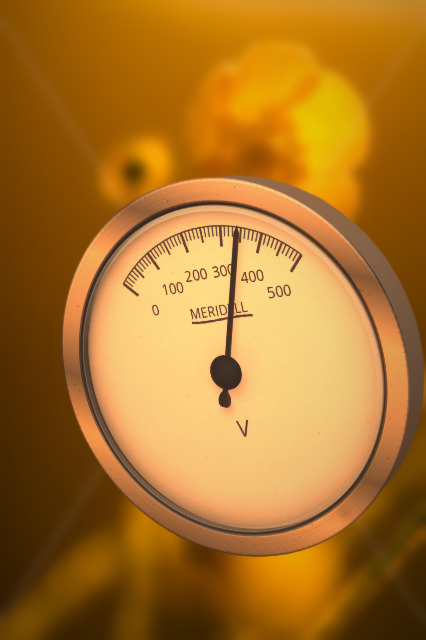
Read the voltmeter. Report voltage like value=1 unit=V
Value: value=350 unit=V
